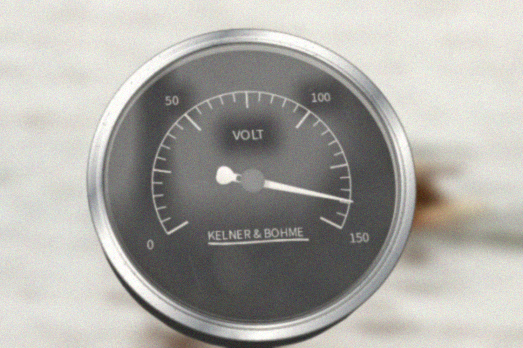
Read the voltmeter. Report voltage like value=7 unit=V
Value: value=140 unit=V
